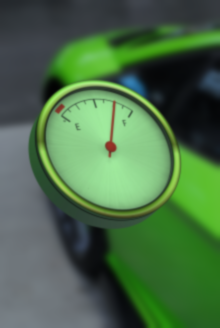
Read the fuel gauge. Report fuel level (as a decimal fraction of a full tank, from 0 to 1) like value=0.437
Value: value=0.75
